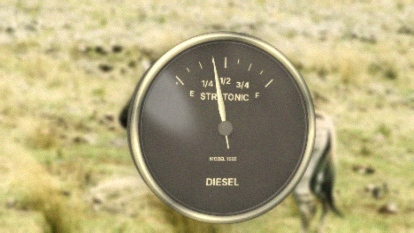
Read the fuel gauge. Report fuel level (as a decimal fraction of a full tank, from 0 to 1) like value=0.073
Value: value=0.375
